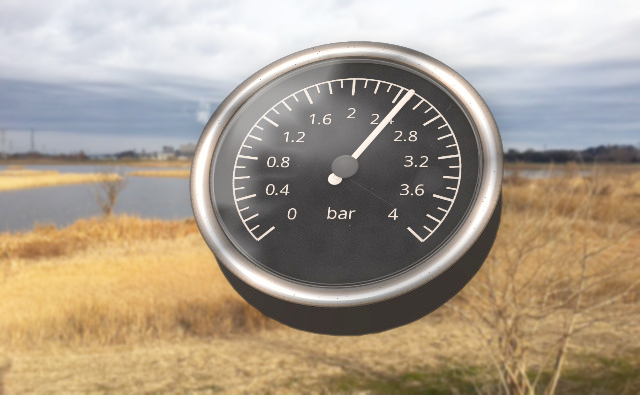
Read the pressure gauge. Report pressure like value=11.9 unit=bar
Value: value=2.5 unit=bar
